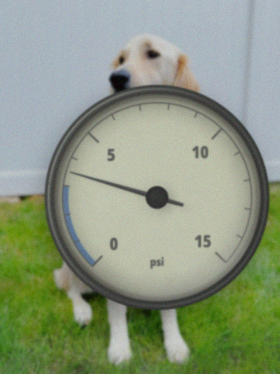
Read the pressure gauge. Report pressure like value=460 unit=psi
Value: value=3.5 unit=psi
